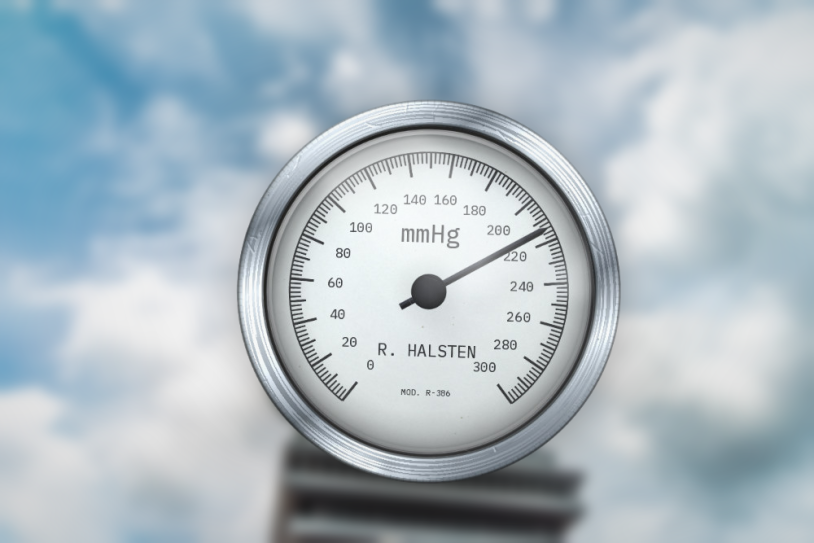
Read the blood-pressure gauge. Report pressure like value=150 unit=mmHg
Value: value=214 unit=mmHg
